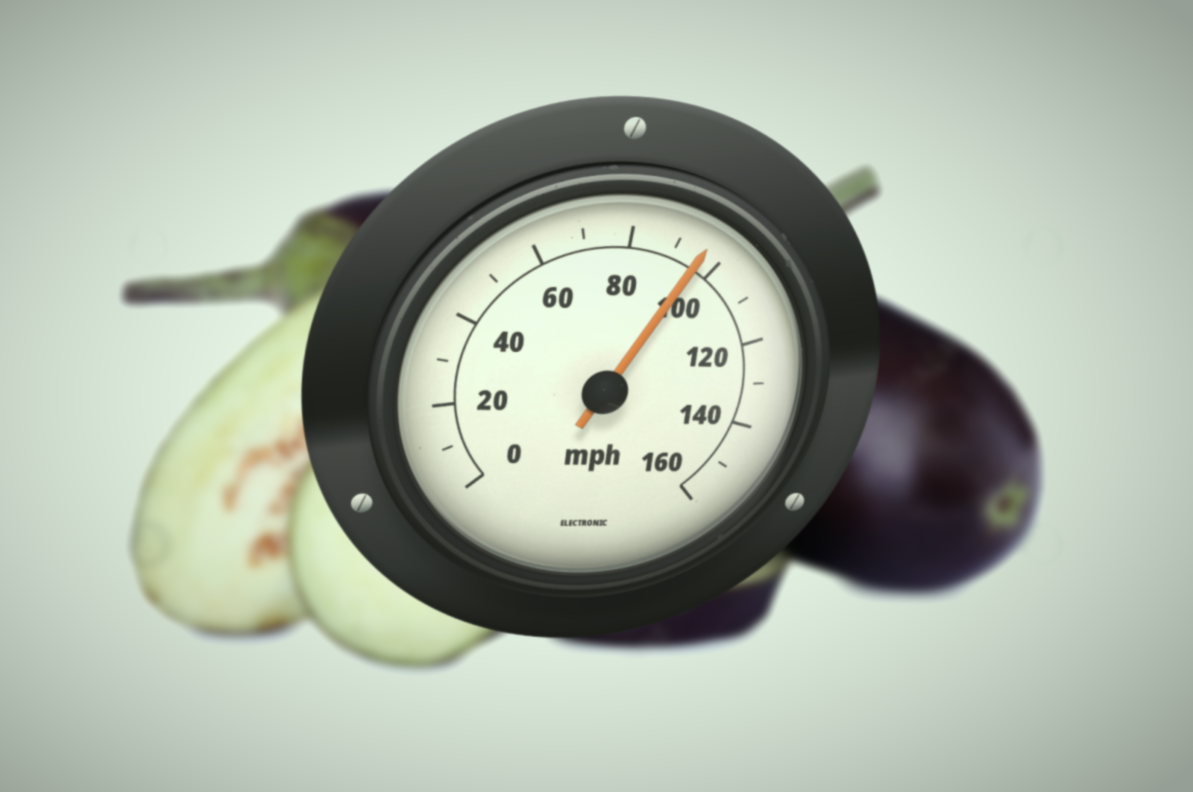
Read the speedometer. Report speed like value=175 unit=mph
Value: value=95 unit=mph
